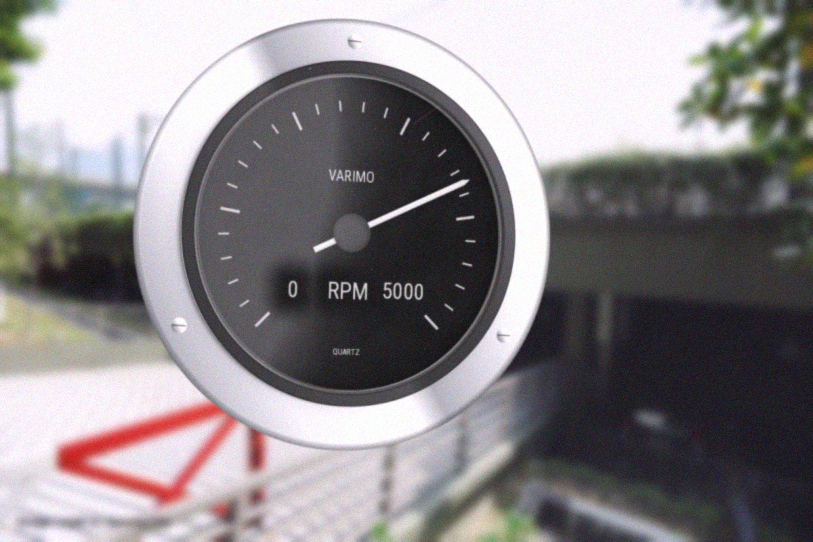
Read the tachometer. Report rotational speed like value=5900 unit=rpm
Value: value=3700 unit=rpm
